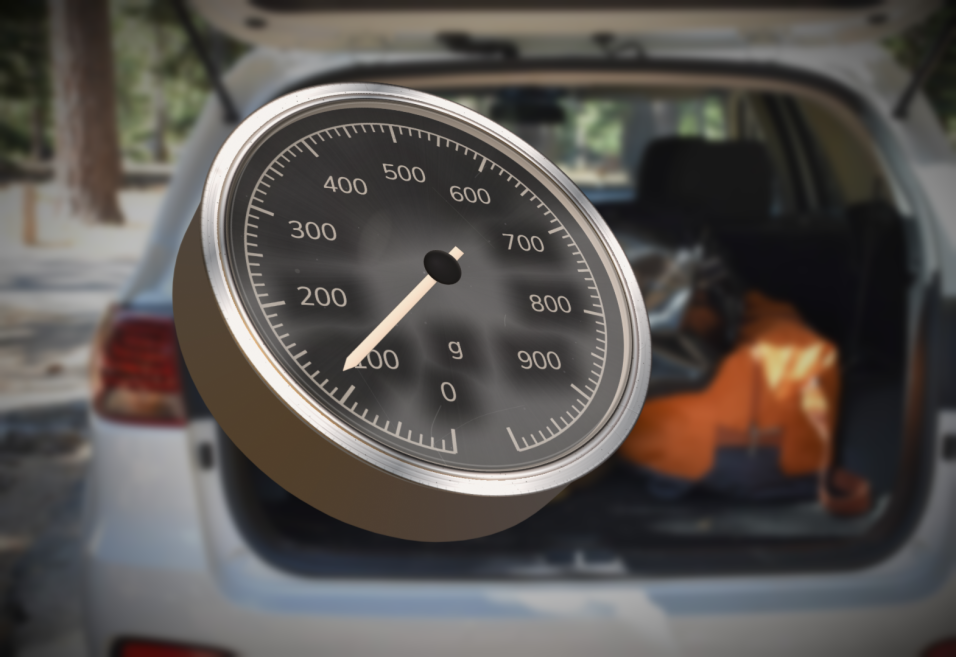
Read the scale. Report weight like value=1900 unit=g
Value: value=115 unit=g
